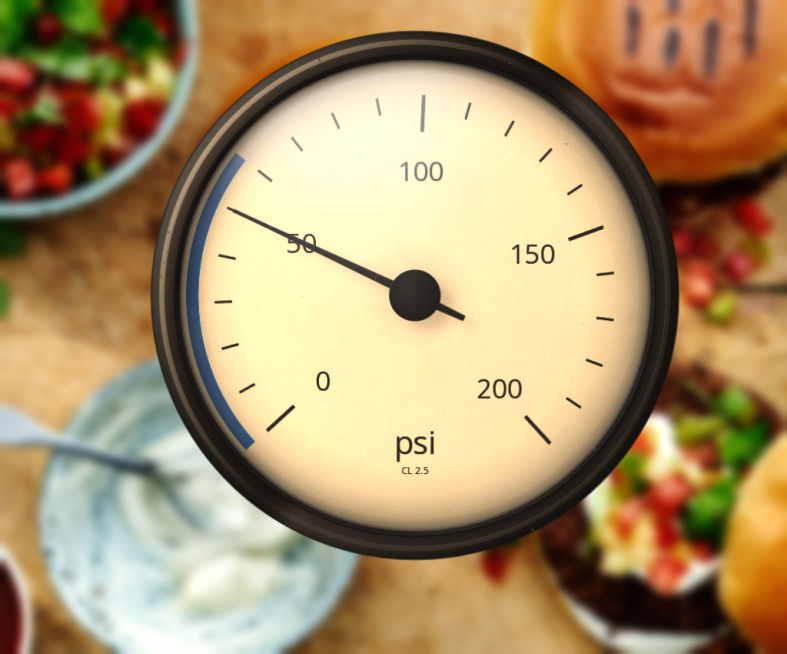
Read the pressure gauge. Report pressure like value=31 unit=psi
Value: value=50 unit=psi
